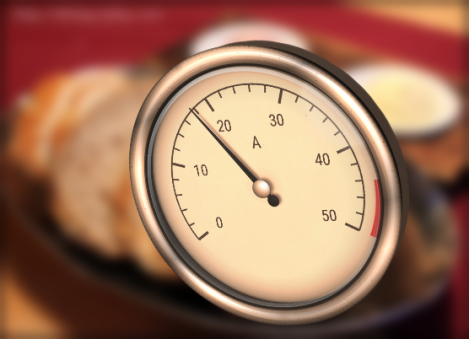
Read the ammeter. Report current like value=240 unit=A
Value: value=18 unit=A
